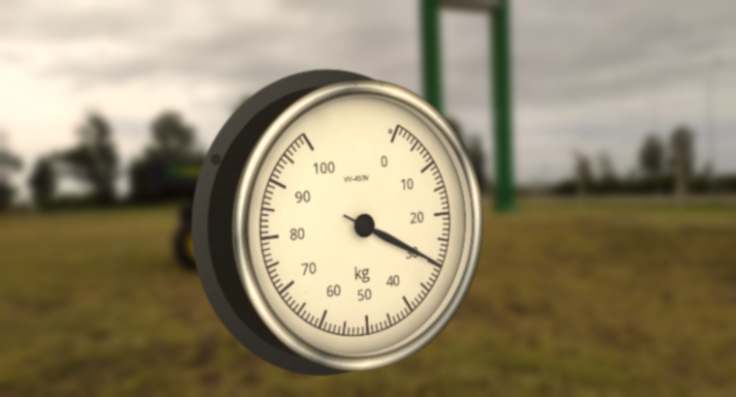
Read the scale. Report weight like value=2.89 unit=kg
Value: value=30 unit=kg
